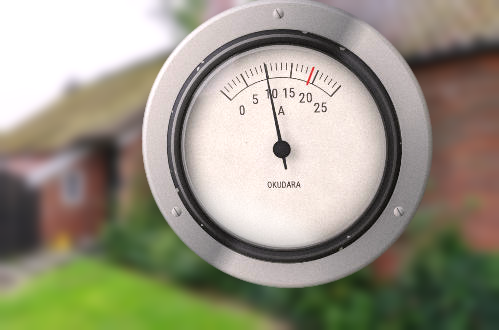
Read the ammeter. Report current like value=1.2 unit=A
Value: value=10 unit=A
